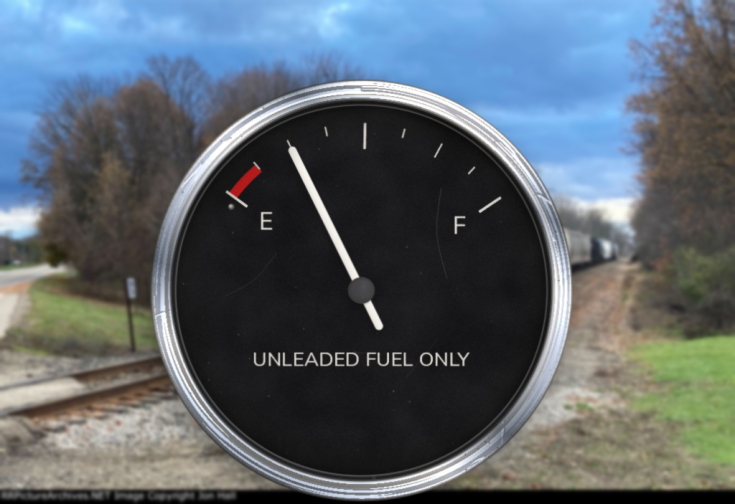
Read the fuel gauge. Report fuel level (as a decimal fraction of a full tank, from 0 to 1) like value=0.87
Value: value=0.25
